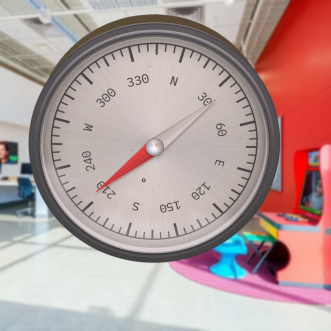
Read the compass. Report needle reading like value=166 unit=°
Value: value=215 unit=°
